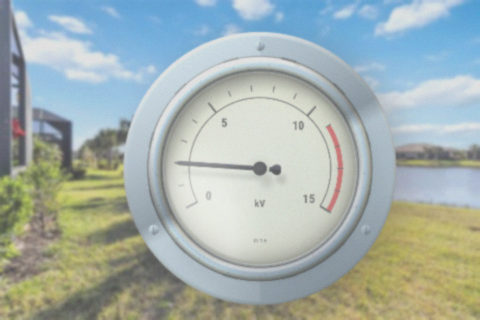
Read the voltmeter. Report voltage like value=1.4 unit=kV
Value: value=2 unit=kV
